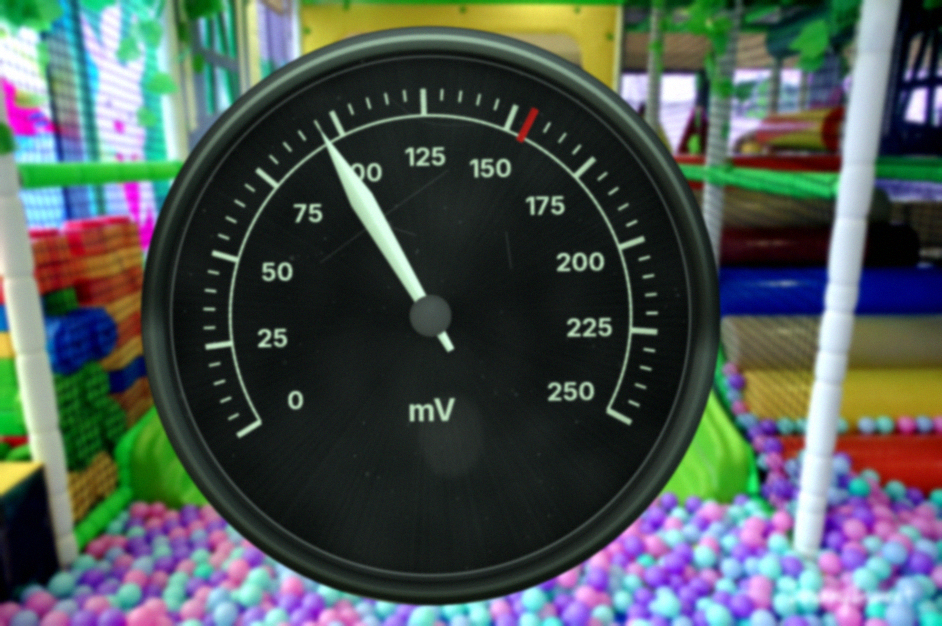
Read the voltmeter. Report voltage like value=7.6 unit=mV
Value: value=95 unit=mV
